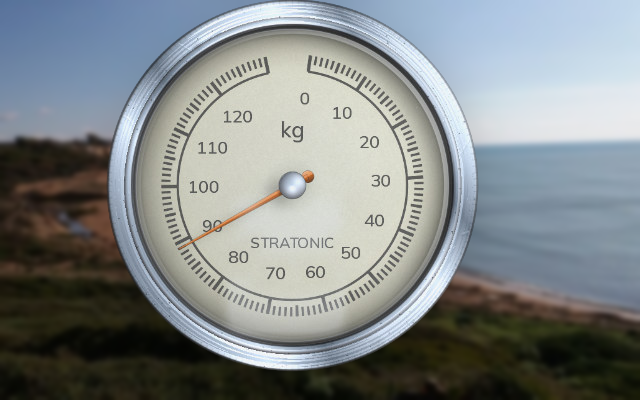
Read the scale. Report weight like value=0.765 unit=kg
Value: value=89 unit=kg
